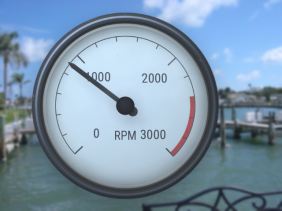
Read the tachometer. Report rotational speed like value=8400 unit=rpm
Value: value=900 unit=rpm
